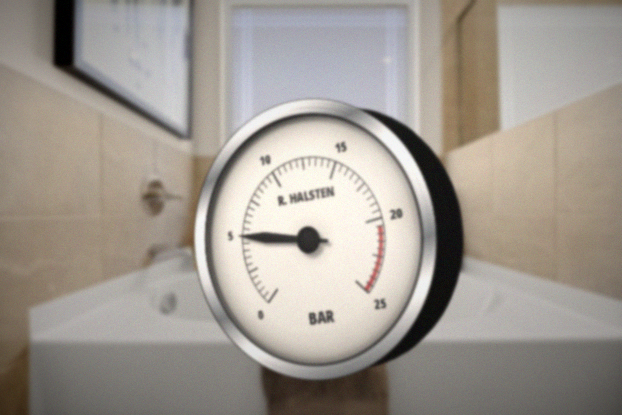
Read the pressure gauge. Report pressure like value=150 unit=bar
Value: value=5 unit=bar
